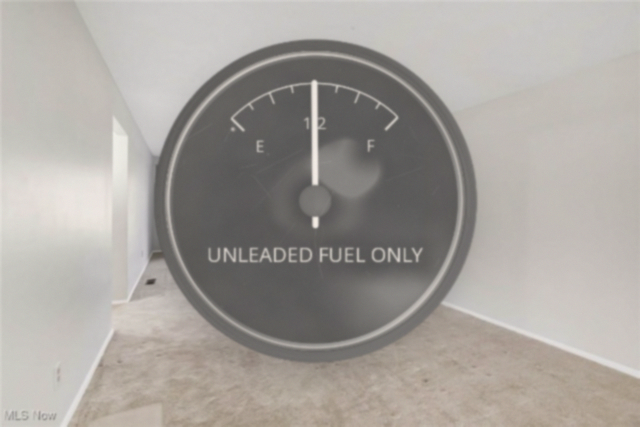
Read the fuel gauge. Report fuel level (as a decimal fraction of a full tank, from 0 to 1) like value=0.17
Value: value=0.5
